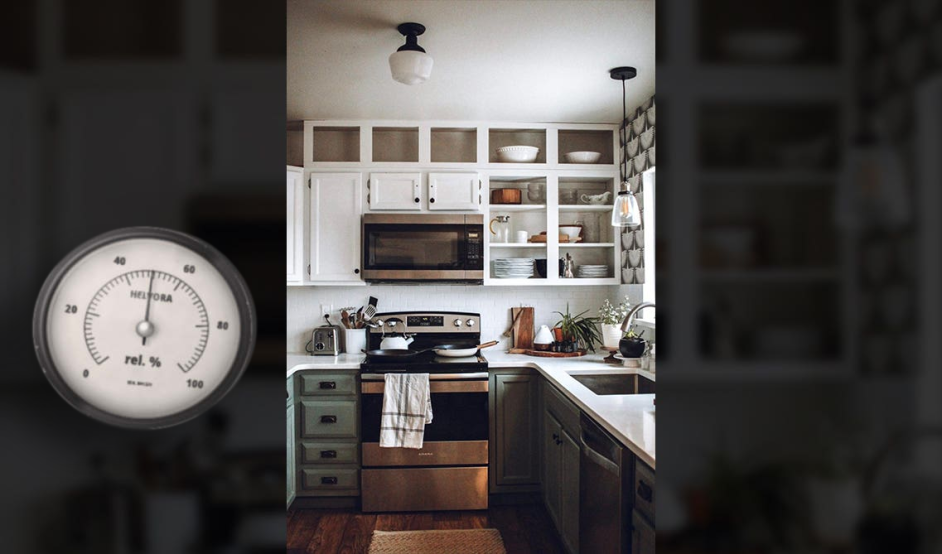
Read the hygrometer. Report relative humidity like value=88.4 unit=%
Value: value=50 unit=%
